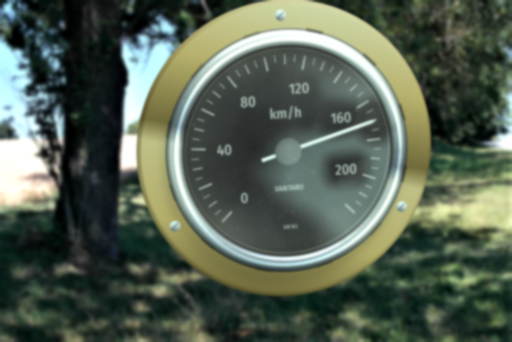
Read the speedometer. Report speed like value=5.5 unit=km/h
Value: value=170 unit=km/h
